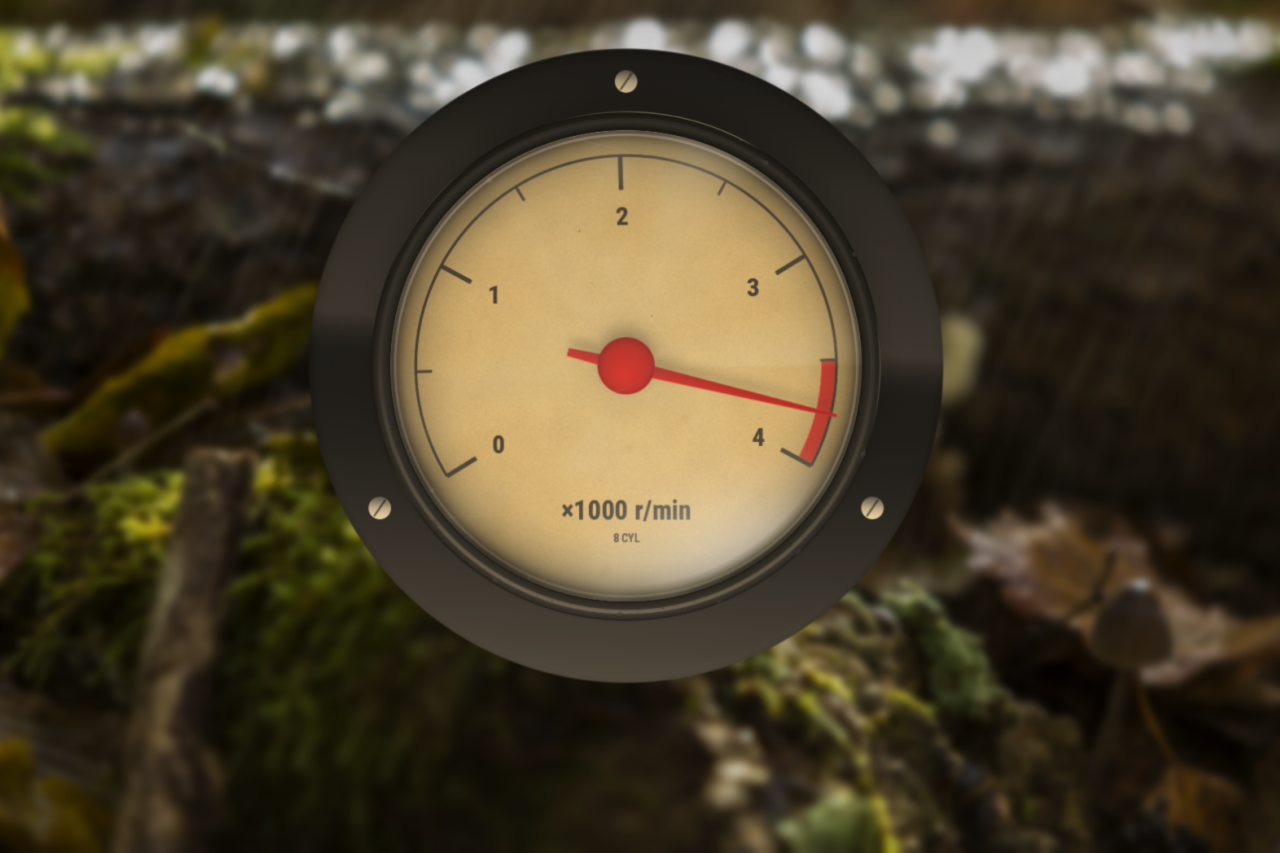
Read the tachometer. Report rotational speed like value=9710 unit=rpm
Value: value=3750 unit=rpm
